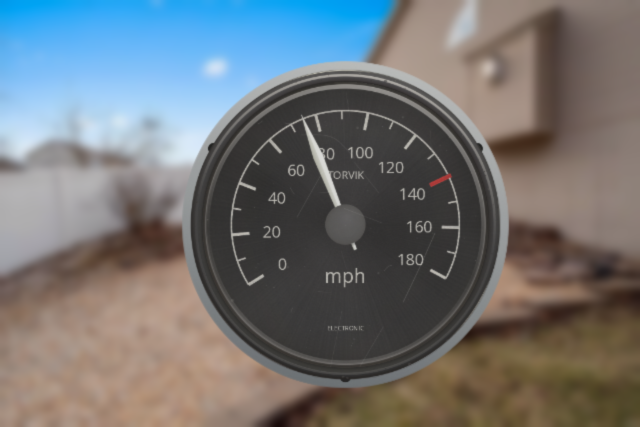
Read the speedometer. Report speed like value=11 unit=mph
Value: value=75 unit=mph
